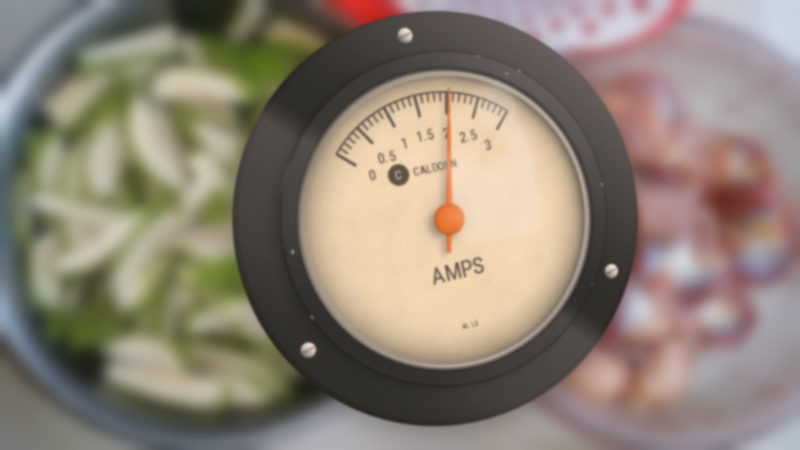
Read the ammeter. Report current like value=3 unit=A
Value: value=2 unit=A
